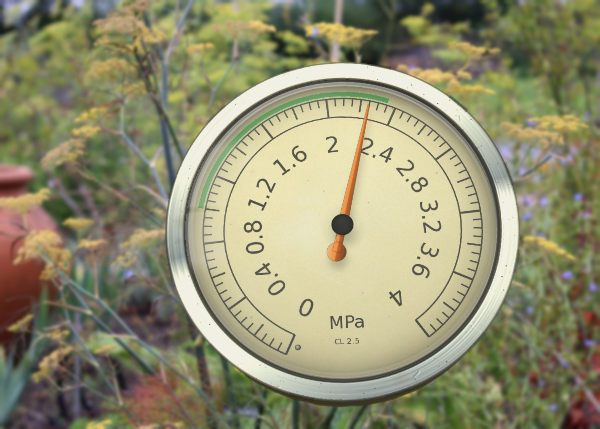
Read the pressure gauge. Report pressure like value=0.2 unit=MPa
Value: value=2.25 unit=MPa
